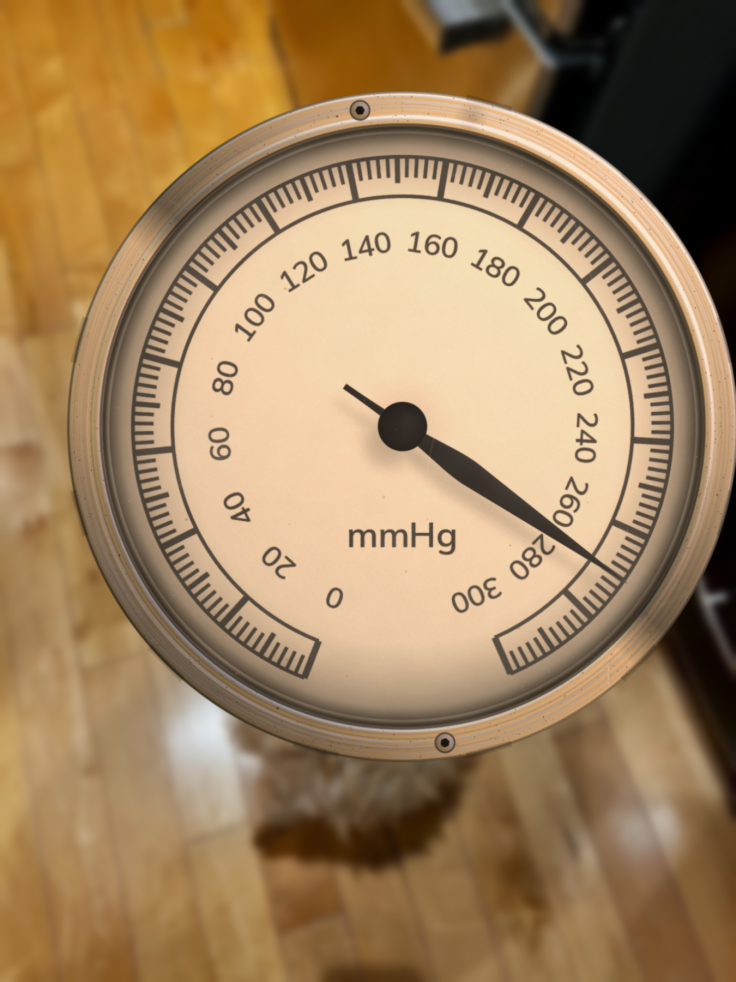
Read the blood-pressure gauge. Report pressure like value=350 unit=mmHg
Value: value=270 unit=mmHg
